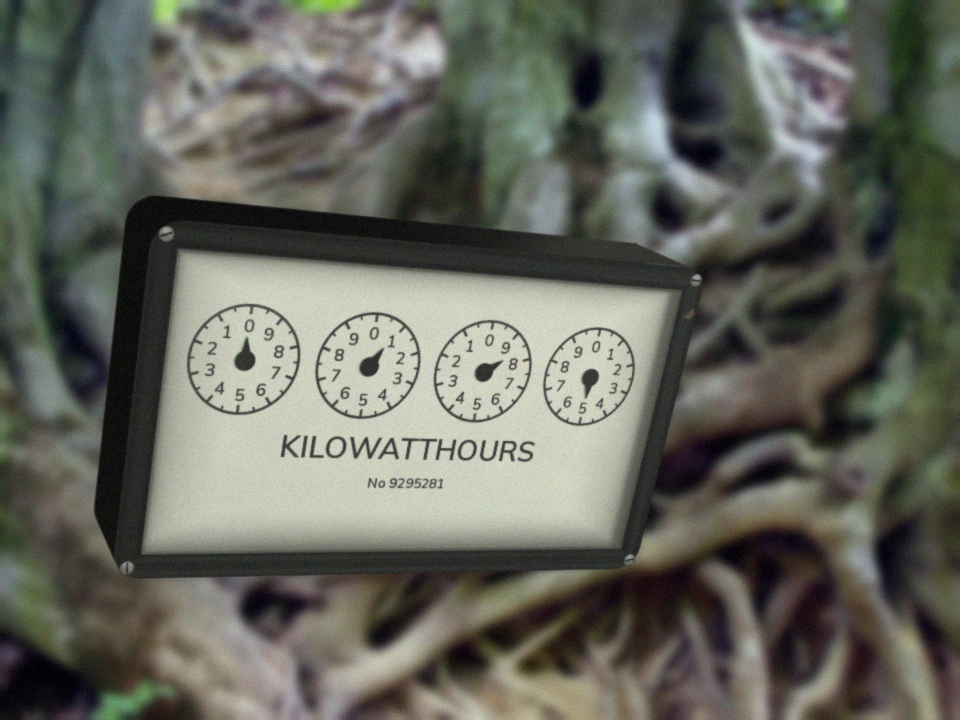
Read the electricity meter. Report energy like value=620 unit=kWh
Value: value=85 unit=kWh
